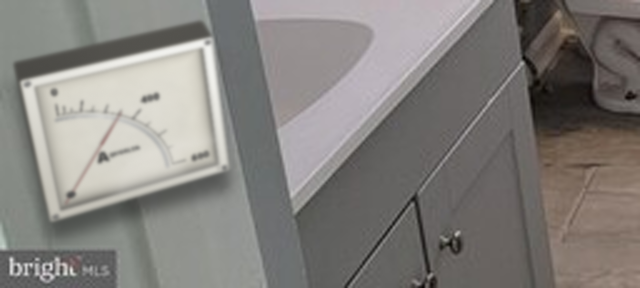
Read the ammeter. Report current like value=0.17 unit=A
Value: value=350 unit=A
